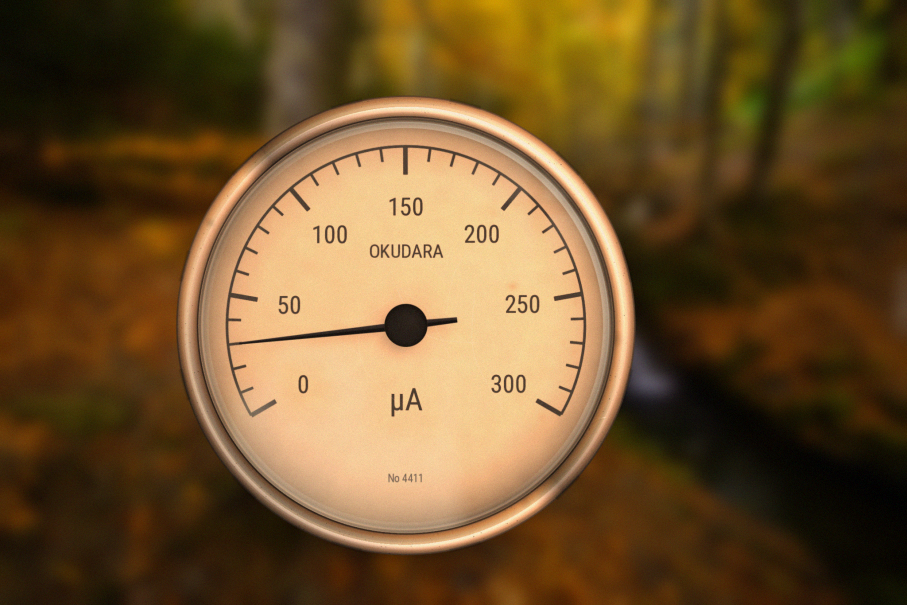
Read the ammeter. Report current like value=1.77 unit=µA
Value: value=30 unit=µA
